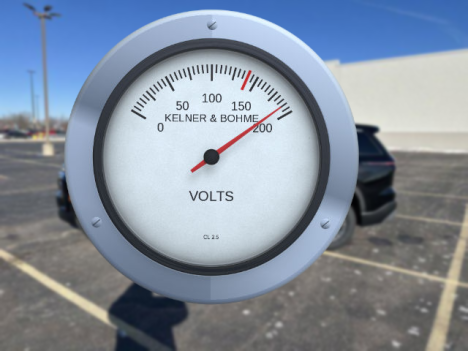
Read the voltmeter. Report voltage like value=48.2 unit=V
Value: value=190 unit=V
